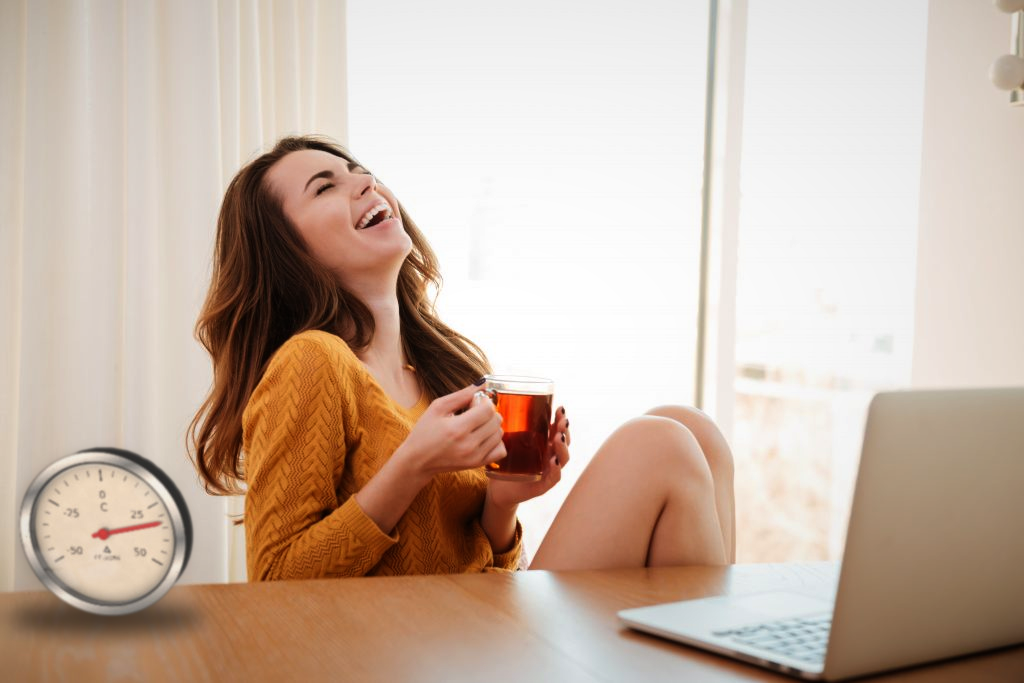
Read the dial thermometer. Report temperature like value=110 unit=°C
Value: value=32.5 unit=°C
